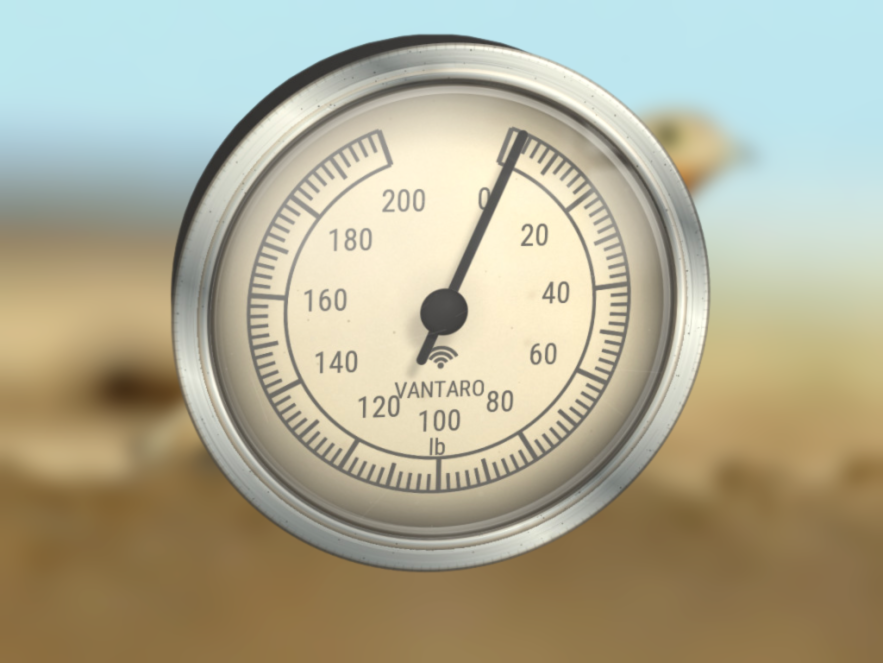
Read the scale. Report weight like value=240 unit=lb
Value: value=2 unit=lb
